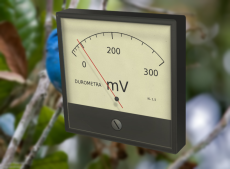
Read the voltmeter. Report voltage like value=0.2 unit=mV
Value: value=100 unit=mV
